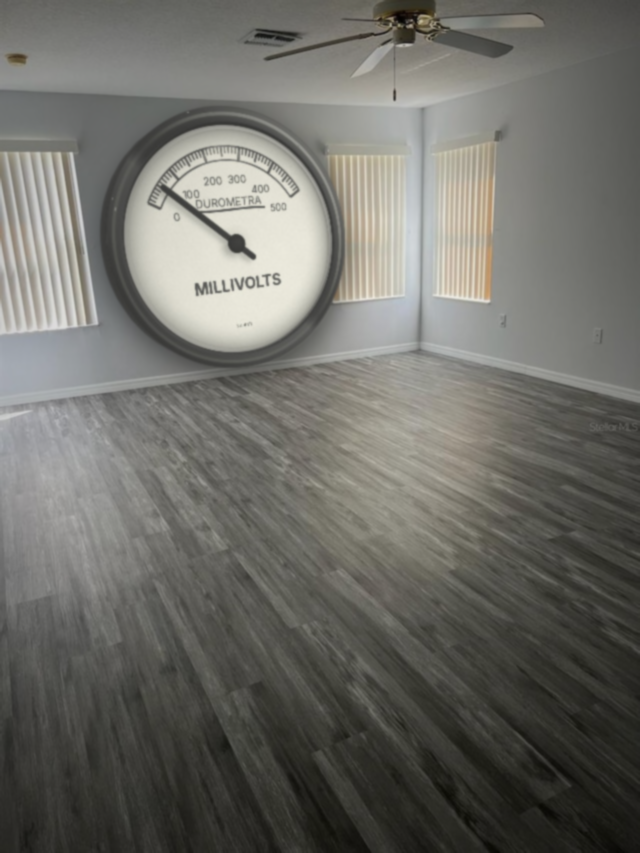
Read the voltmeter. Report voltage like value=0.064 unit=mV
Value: value=50 unit=mV
